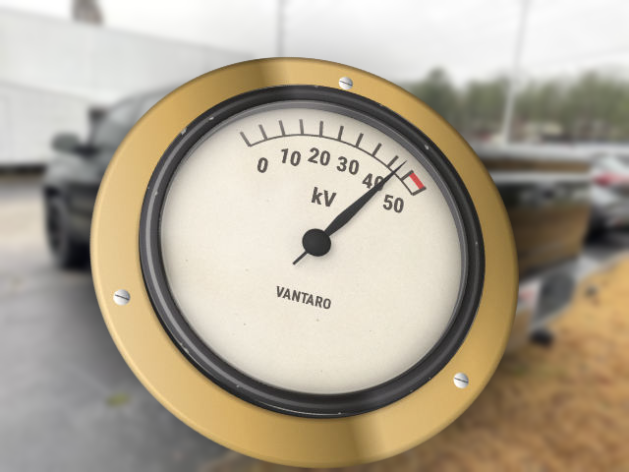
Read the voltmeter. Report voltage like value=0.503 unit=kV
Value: value=42.5 unit=kV
